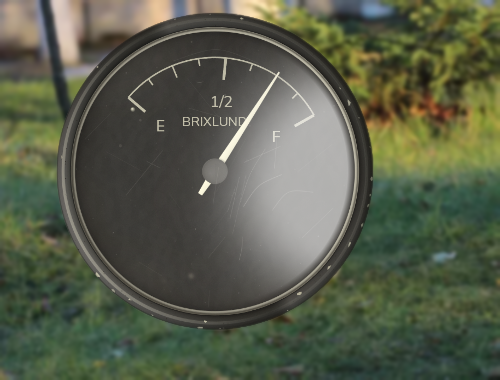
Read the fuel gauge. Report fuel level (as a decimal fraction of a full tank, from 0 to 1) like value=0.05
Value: value=0.75
